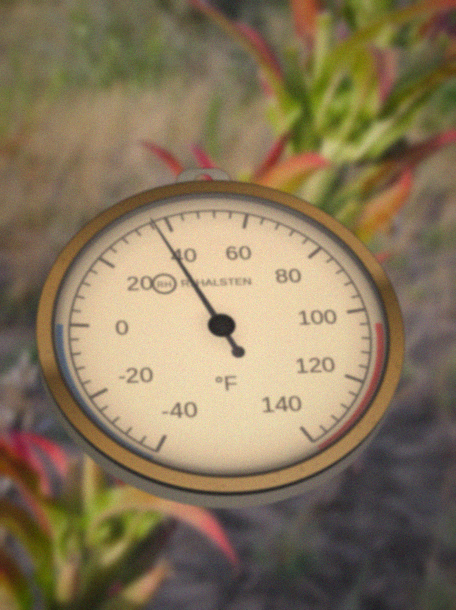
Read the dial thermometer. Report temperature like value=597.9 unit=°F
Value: value=36 unit=°F
